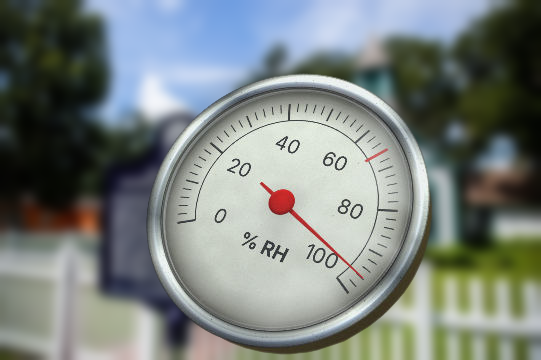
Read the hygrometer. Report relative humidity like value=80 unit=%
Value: value=96 unit=%
